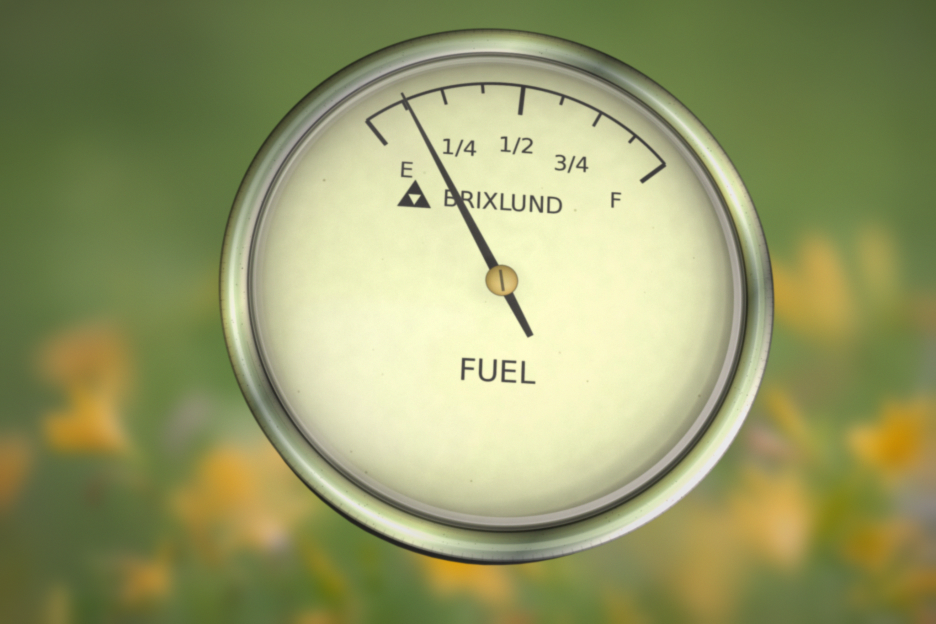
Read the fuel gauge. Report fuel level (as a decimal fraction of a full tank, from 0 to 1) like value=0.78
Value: value=0.125
